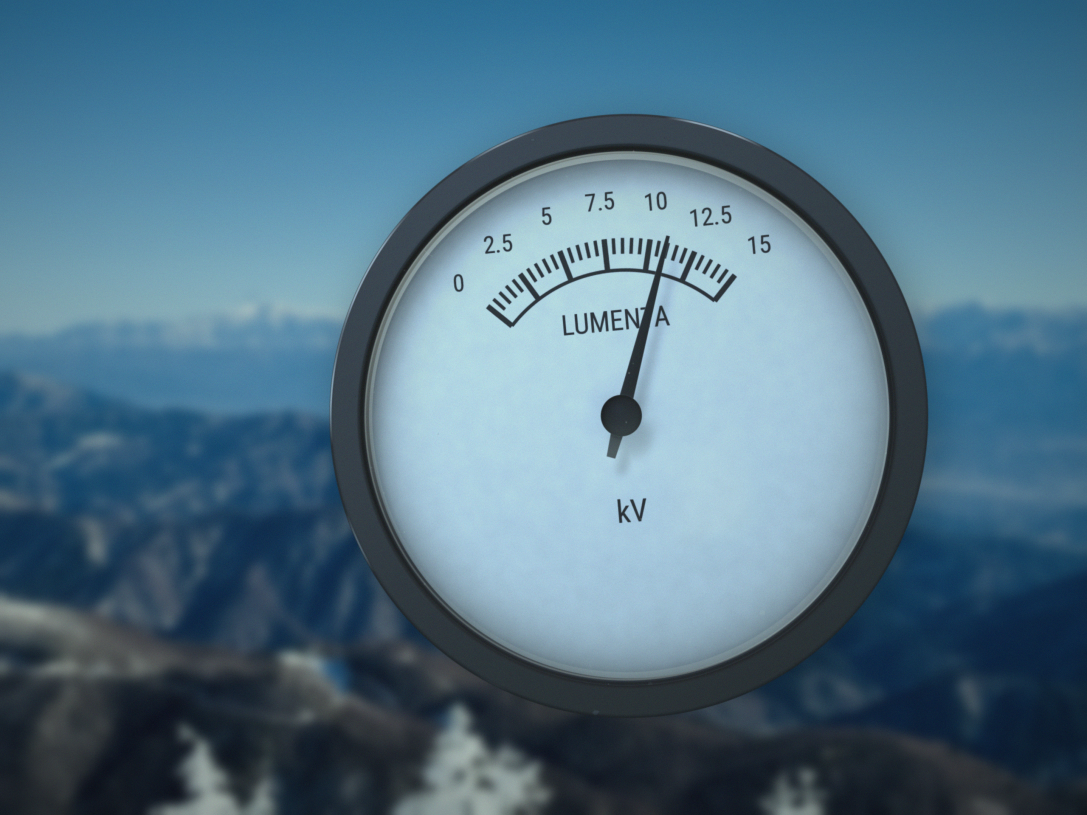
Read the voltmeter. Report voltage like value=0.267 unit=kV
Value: value=11 unit=kV
